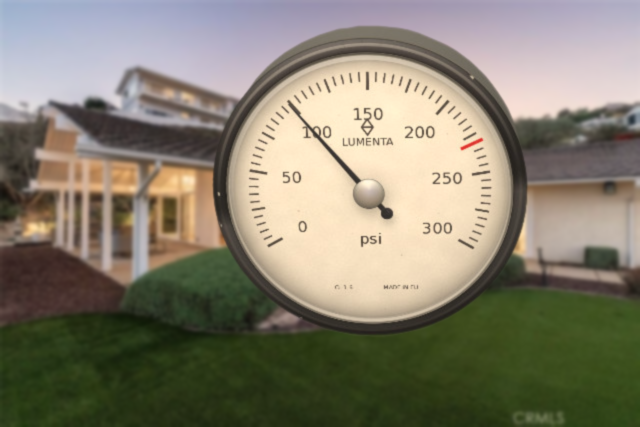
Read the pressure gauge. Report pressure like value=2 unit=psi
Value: value=100 unit=psi
